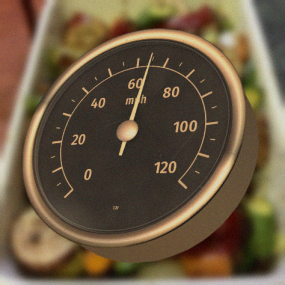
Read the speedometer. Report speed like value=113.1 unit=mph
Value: value=65 unit=mph
